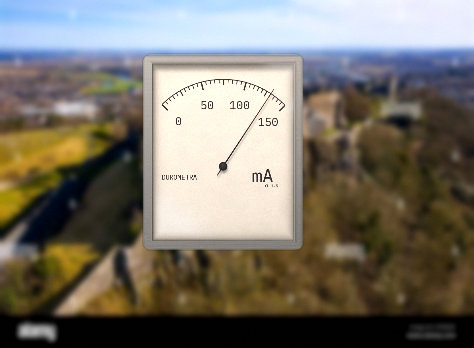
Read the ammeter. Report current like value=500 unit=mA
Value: value=130 unit=mA
